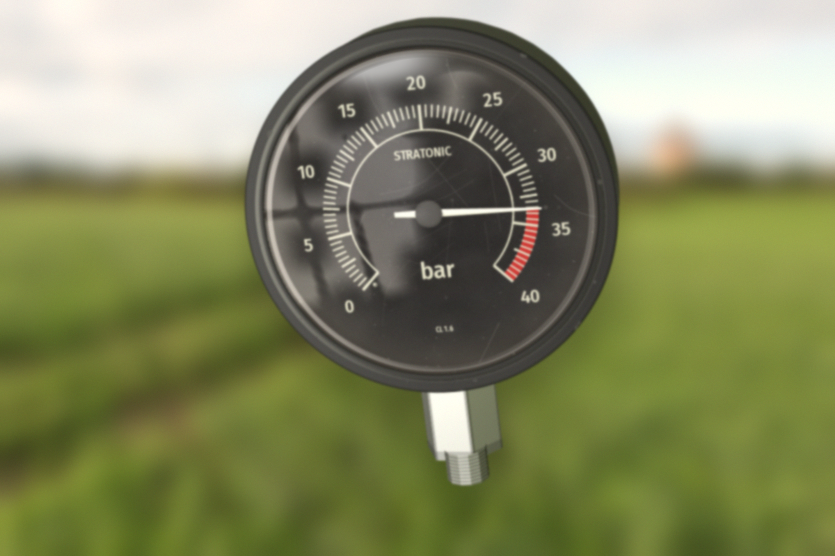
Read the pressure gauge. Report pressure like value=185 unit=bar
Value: value=33.5 unit=bar
